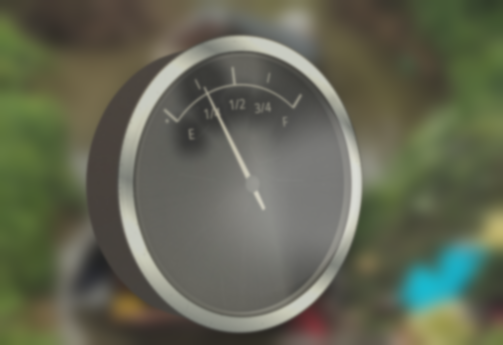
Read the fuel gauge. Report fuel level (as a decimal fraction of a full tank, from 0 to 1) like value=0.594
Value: value=0.25
